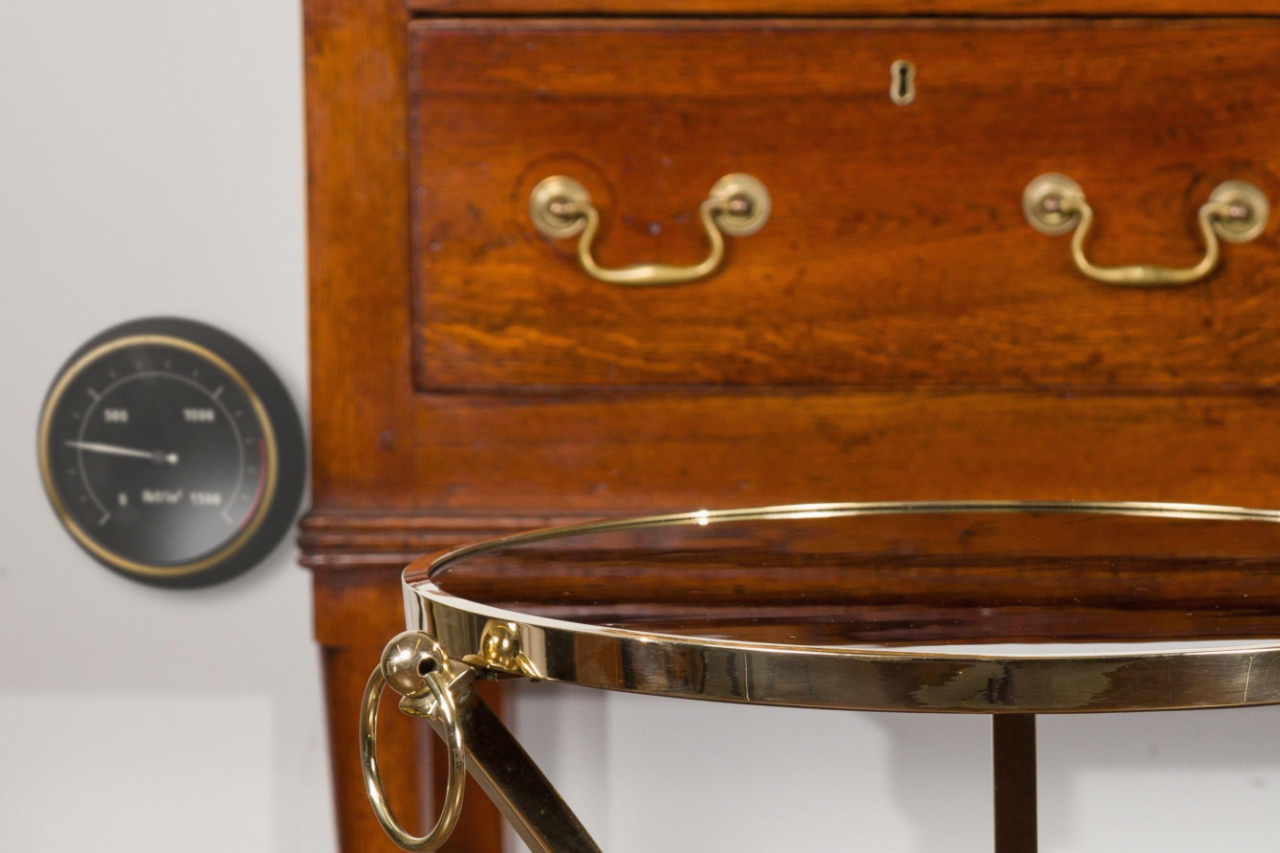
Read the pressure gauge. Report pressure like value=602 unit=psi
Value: value=300 unit=psi
